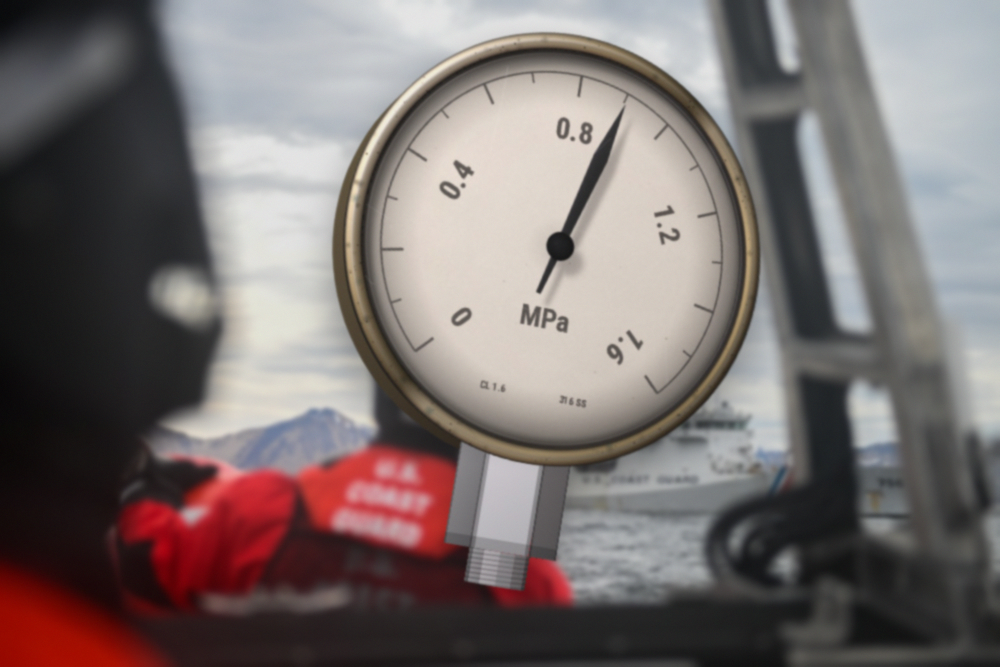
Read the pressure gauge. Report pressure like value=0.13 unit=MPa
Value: value=0.9 unit=MPa
